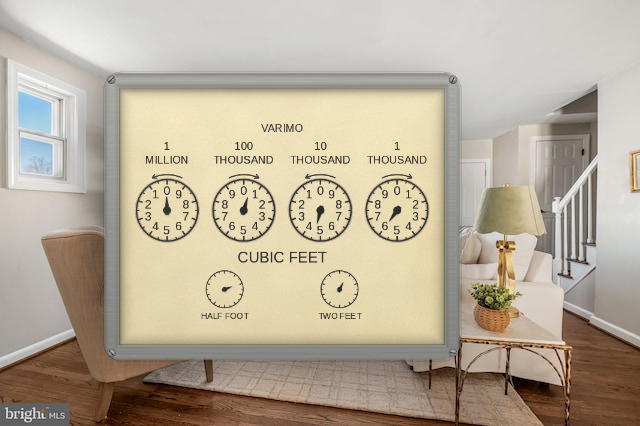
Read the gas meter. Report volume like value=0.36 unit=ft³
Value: value=4600 unit=ft³
